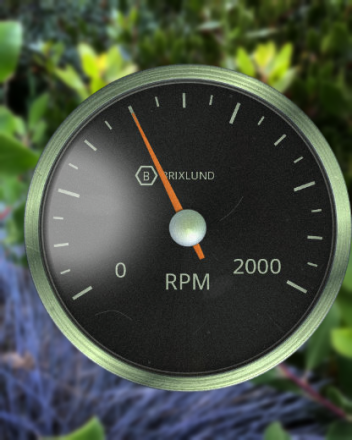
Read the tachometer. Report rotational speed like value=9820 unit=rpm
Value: value=800 unit=rpm
